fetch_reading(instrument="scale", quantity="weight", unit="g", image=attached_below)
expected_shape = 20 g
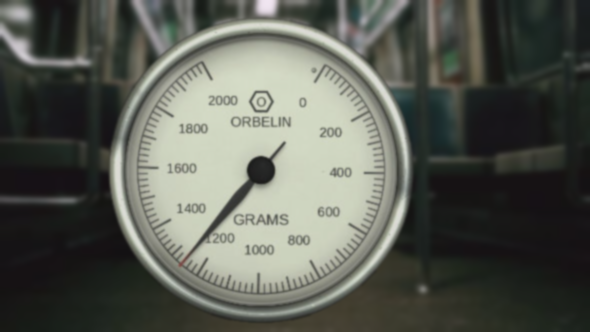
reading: 1260 g
